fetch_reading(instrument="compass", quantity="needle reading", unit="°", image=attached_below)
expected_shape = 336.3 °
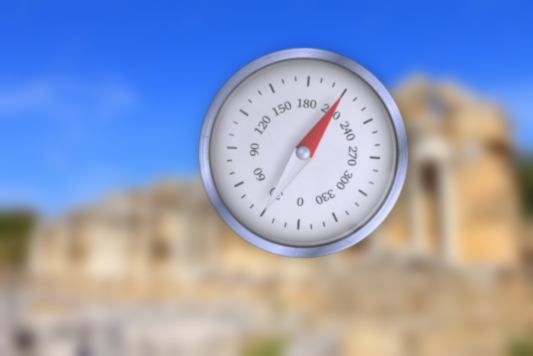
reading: 210 °
